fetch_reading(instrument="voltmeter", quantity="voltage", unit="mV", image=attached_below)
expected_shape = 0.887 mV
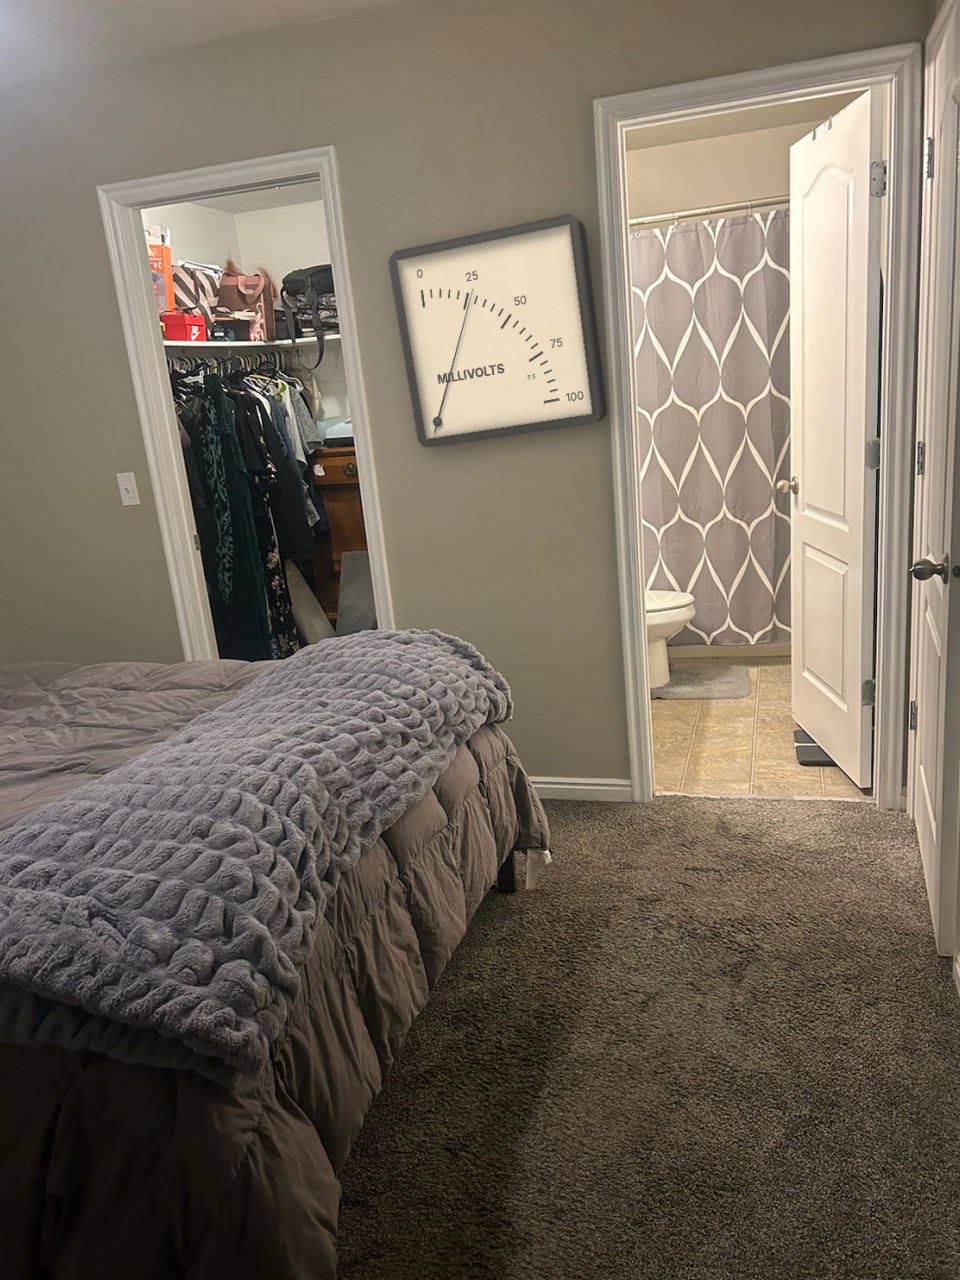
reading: 27.5 mV
